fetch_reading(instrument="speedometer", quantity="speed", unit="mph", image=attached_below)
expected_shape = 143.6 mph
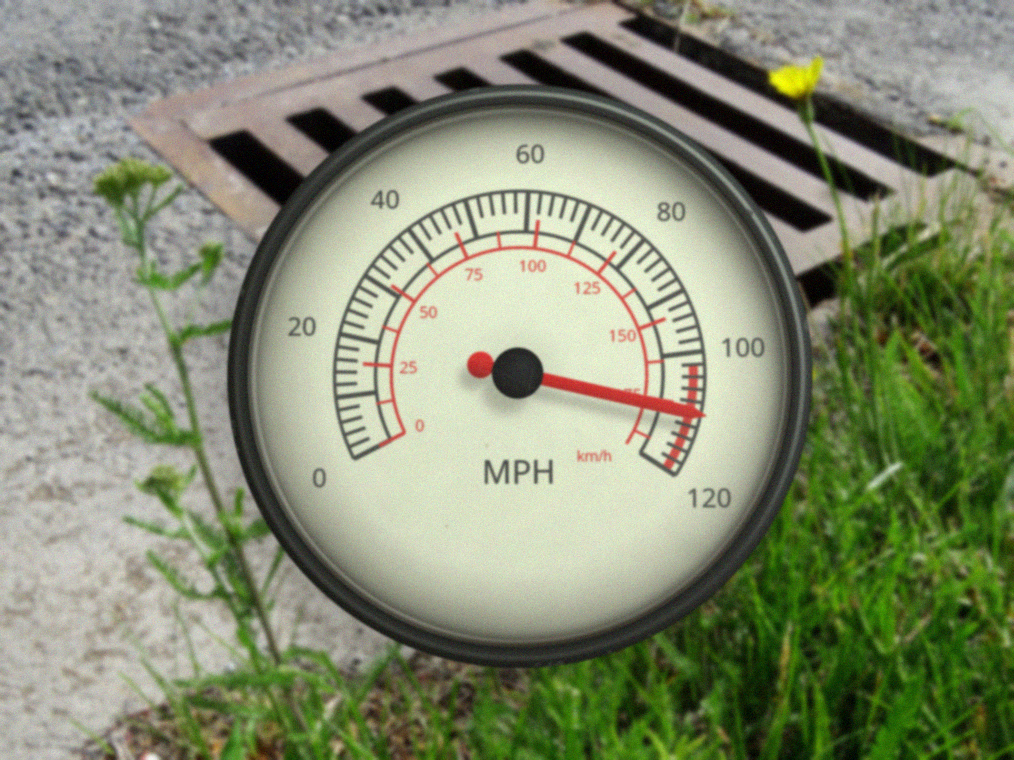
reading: 110 mph
